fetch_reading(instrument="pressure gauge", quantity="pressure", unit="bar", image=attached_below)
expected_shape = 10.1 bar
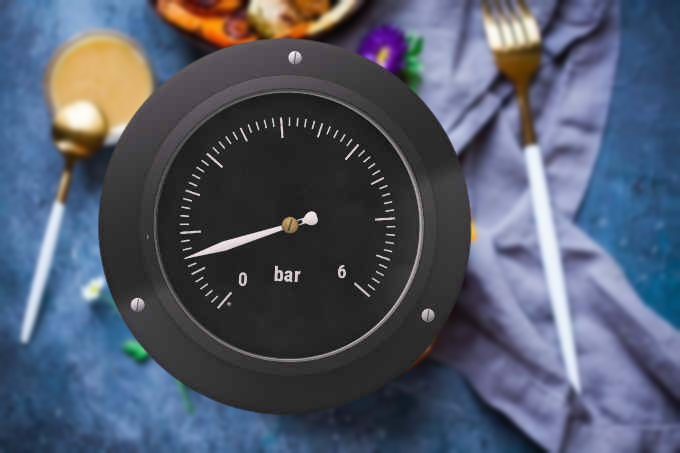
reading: 0.7 bar
